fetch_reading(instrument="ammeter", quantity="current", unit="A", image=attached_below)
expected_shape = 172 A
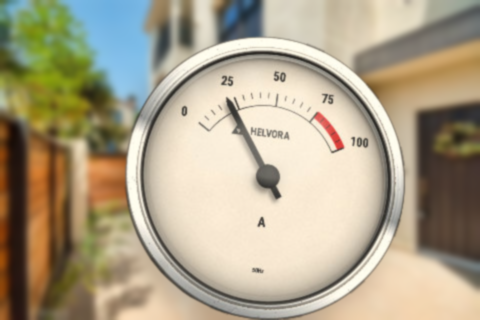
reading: 20 A
